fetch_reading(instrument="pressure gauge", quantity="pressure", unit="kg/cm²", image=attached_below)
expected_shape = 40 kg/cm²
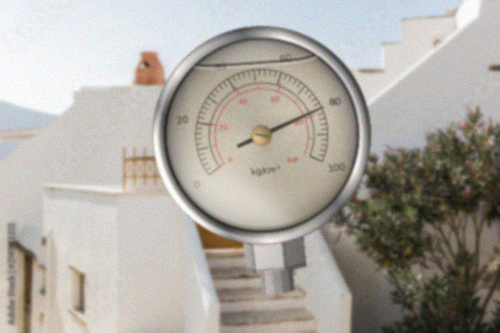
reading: 80 kg/cm²
